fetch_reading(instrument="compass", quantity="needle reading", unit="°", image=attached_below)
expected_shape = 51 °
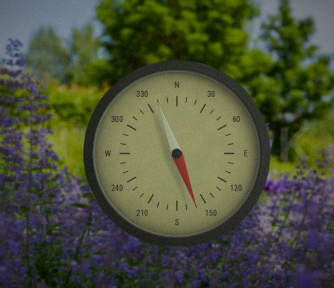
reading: 160 °
